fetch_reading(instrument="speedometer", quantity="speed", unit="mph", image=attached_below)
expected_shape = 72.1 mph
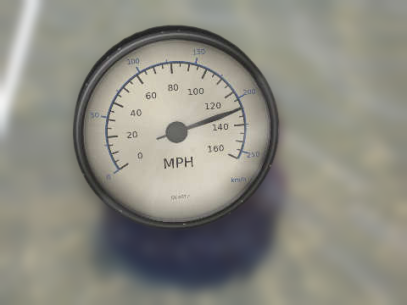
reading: 130 mph
